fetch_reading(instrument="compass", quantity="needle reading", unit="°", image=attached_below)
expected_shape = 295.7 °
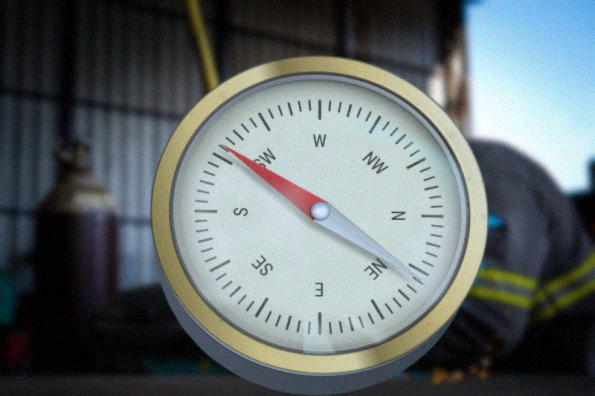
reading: 215 °
